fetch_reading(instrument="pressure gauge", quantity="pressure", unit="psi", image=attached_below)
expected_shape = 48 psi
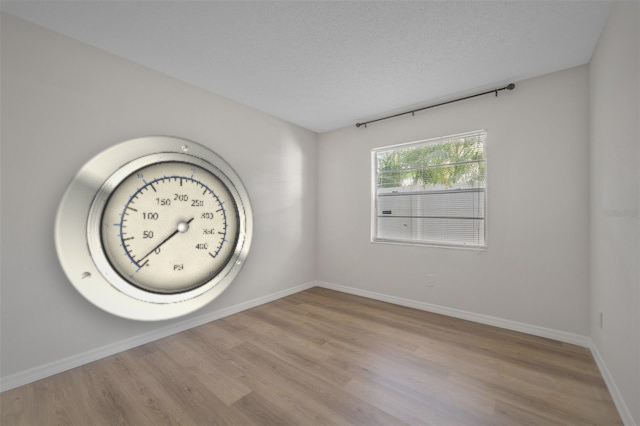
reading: 10 psi
